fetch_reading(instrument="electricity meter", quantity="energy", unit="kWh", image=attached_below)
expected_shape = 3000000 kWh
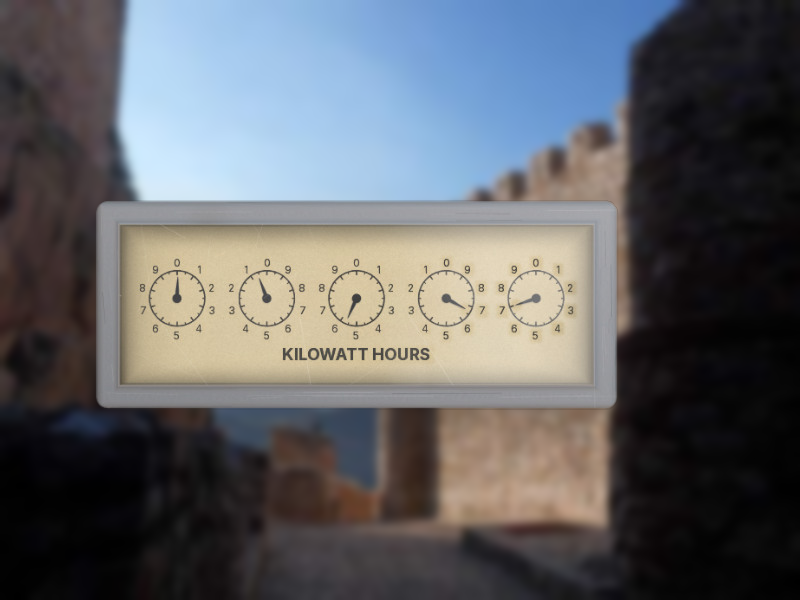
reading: 567 kWh
